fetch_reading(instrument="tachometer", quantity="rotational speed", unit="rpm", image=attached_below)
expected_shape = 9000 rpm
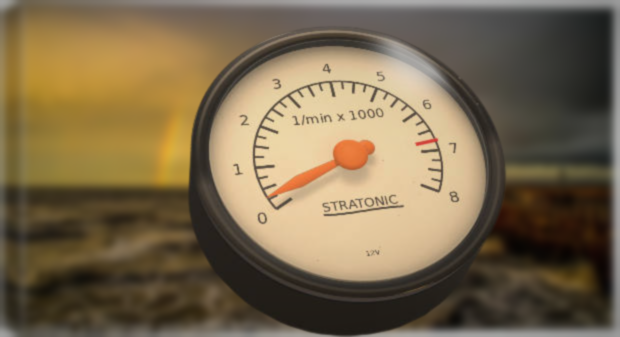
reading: 250 rpm
